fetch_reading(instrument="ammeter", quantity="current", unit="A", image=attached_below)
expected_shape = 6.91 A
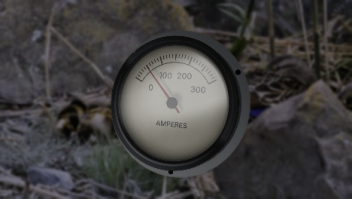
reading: 50 A
